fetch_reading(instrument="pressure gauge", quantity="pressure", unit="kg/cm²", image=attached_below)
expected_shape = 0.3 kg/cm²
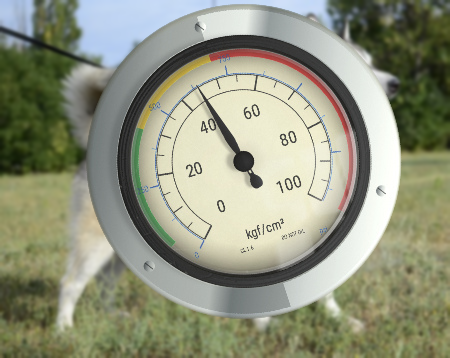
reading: 45 kg/cm²
